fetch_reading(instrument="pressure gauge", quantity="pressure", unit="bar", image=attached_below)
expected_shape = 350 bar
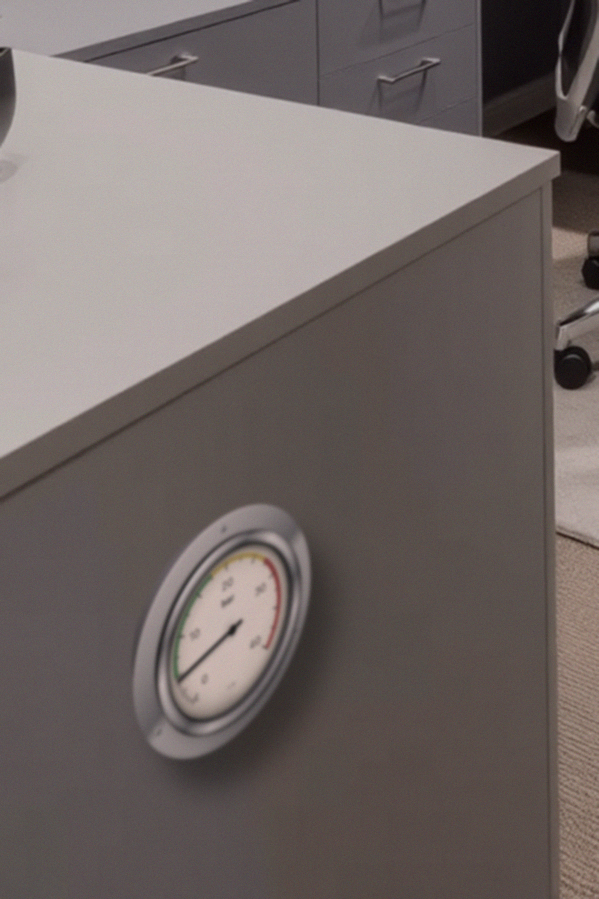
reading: 5 bar
